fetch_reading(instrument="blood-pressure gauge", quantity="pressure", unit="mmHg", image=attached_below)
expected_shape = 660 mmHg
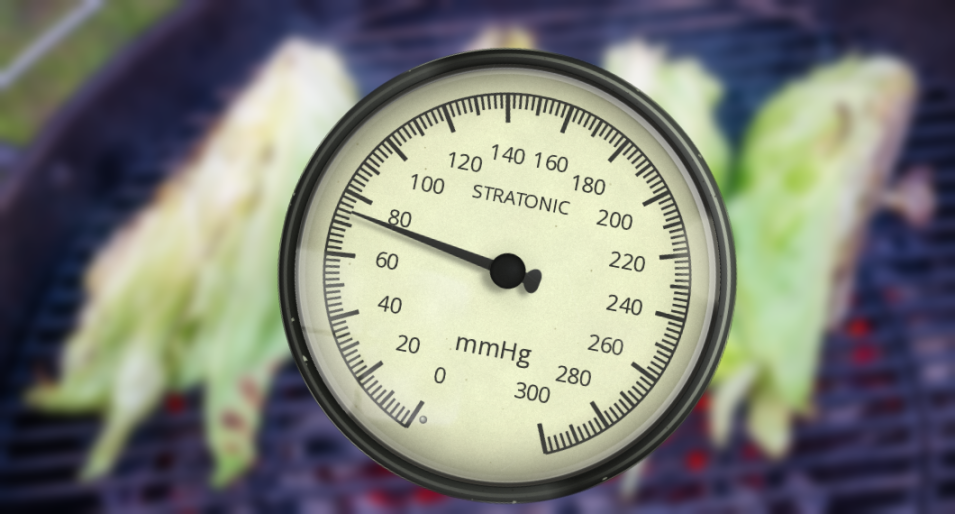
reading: 74 mmHg
